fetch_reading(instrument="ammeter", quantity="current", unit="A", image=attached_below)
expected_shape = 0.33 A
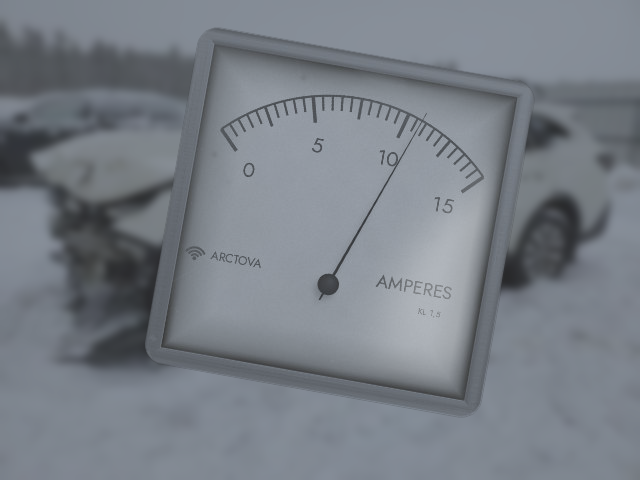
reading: 10.75 A
